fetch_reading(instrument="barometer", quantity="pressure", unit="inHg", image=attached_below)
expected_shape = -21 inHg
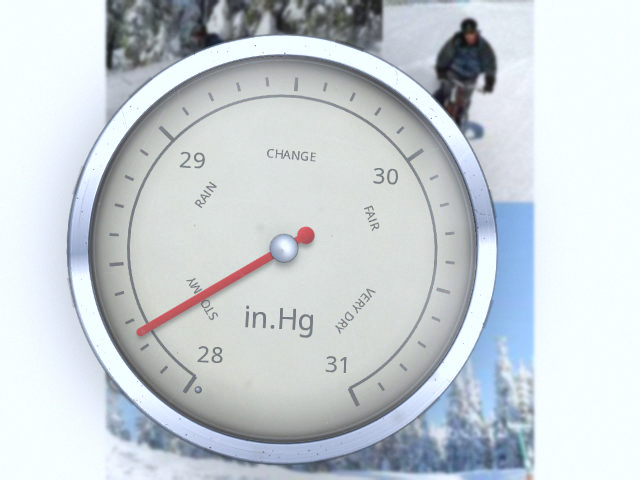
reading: 28.25 inHg
